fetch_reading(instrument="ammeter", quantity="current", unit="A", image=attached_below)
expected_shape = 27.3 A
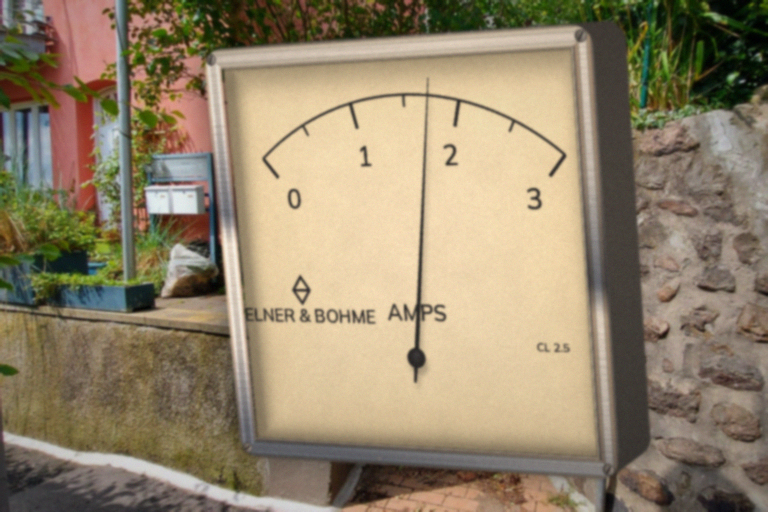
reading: 1.75 A
